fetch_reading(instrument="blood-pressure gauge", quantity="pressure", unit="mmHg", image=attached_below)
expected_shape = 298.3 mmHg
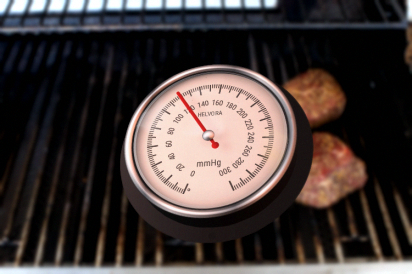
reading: 120 mmHg
